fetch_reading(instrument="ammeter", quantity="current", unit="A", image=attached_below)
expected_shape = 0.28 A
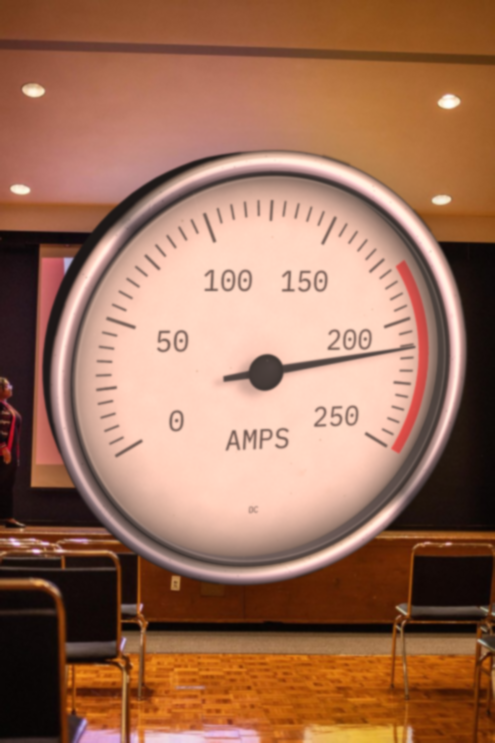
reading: 210 A
